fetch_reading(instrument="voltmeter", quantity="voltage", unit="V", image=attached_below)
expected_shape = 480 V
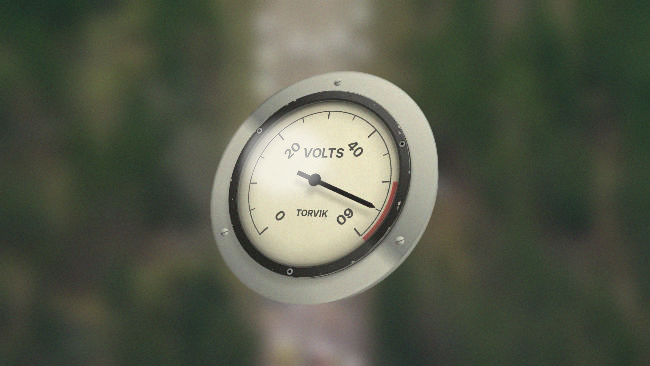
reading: 55 V
